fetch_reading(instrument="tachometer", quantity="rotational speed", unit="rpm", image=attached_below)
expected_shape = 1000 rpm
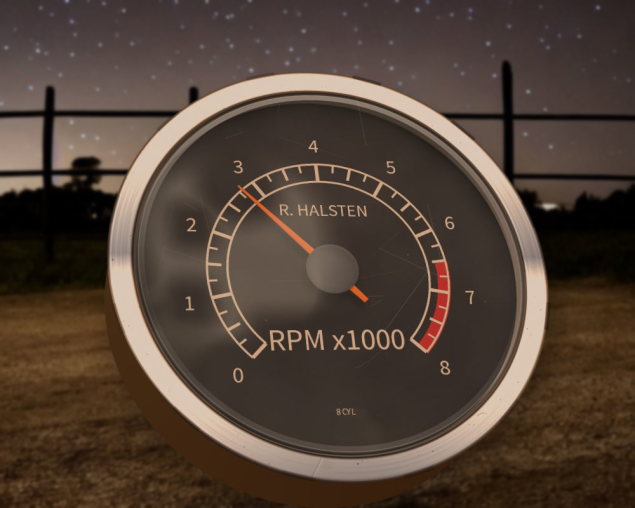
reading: 2750 rpm
